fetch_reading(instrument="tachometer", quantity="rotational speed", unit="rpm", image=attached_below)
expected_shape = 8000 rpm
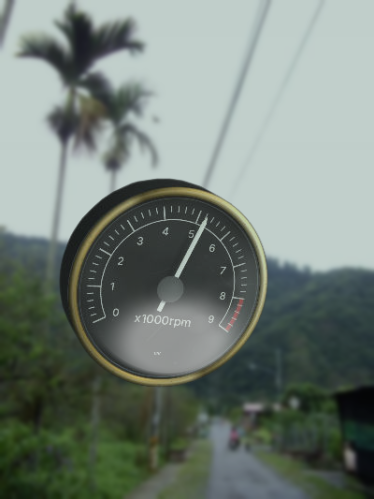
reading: 5200 rpm
